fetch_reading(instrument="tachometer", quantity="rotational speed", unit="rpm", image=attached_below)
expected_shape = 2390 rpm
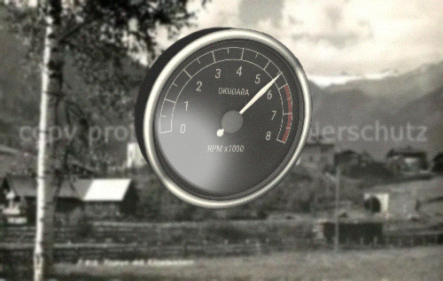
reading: 5500 rpm
